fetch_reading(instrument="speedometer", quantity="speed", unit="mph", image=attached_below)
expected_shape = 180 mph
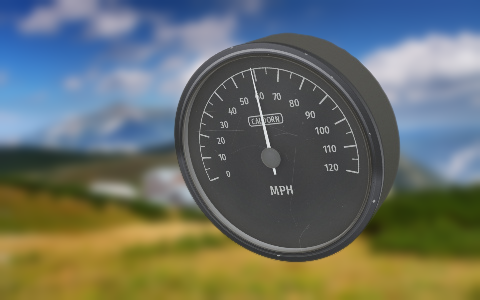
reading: 60 mph
